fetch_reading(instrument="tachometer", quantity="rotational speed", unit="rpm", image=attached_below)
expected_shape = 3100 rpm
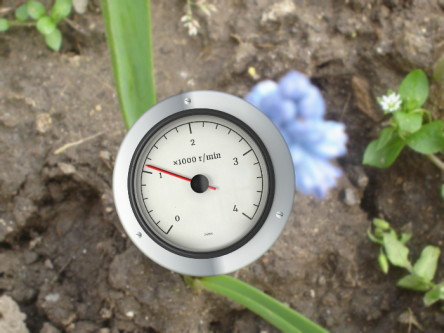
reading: 1100 rpm
